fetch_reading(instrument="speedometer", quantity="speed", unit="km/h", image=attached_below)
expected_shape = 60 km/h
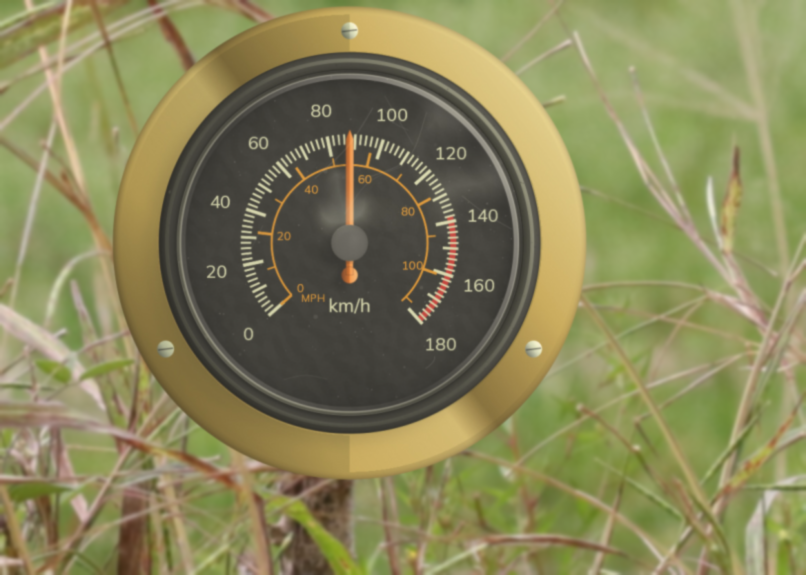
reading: 88 km/h
